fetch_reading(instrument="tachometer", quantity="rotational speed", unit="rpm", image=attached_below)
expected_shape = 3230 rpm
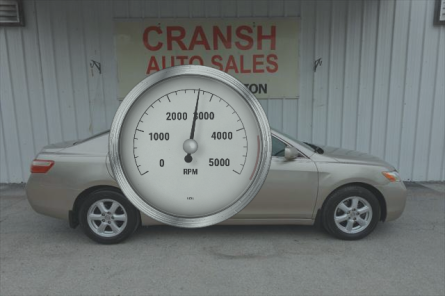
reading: 2700 rpm
